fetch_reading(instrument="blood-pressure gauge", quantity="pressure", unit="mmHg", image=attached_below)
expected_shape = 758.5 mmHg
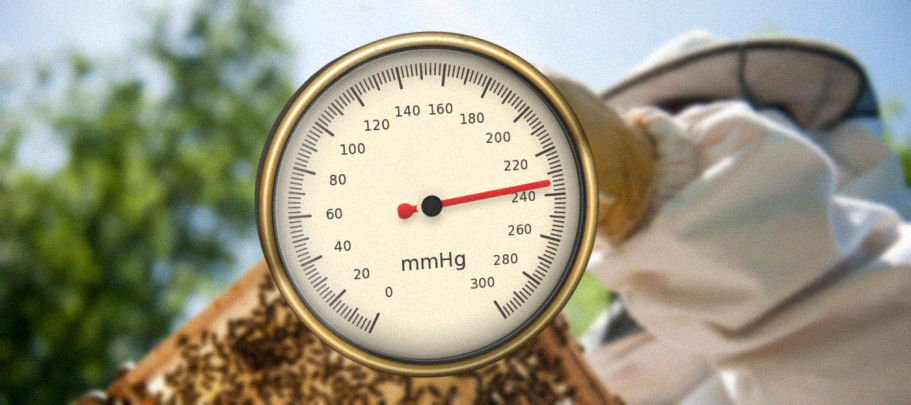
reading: 234 mmHg
